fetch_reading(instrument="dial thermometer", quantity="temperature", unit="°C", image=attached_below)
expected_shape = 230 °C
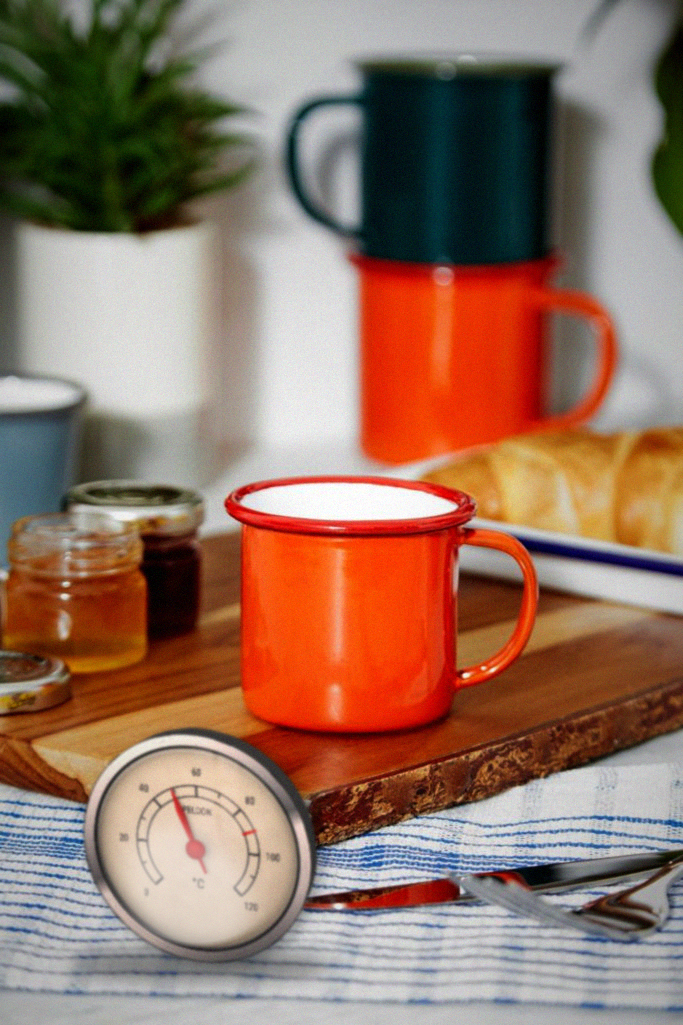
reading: 50 °C
